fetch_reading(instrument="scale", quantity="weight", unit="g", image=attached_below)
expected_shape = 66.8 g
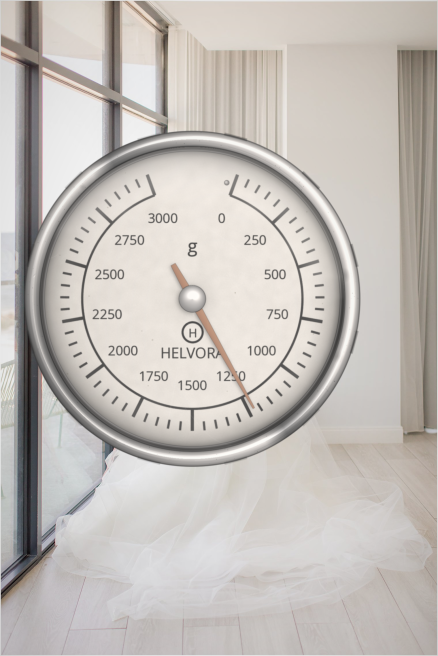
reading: 1225 g
